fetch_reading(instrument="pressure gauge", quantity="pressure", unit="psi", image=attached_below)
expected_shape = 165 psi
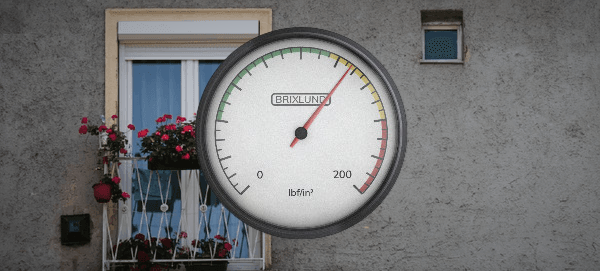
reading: 127.5 psi
